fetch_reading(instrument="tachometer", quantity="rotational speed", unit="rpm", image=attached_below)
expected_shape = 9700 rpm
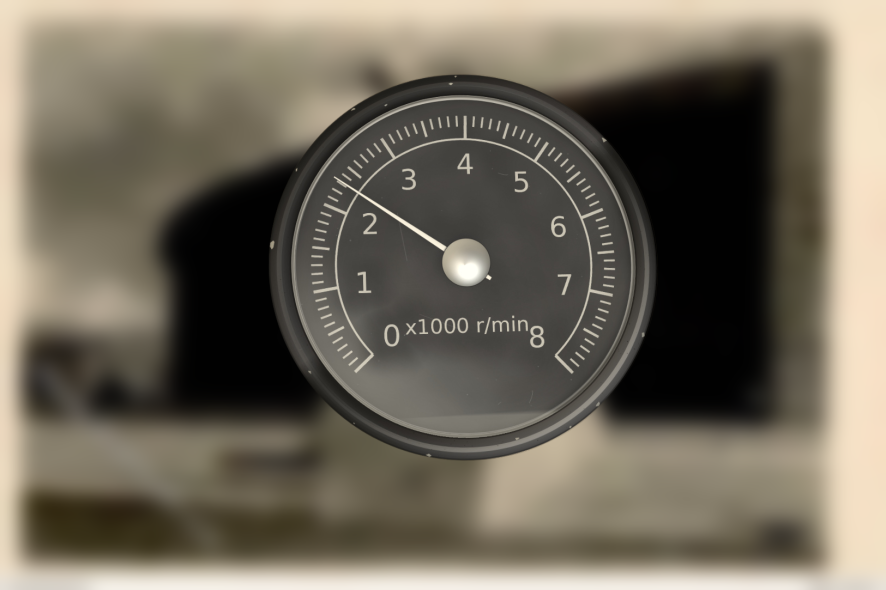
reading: 2300 rpm
